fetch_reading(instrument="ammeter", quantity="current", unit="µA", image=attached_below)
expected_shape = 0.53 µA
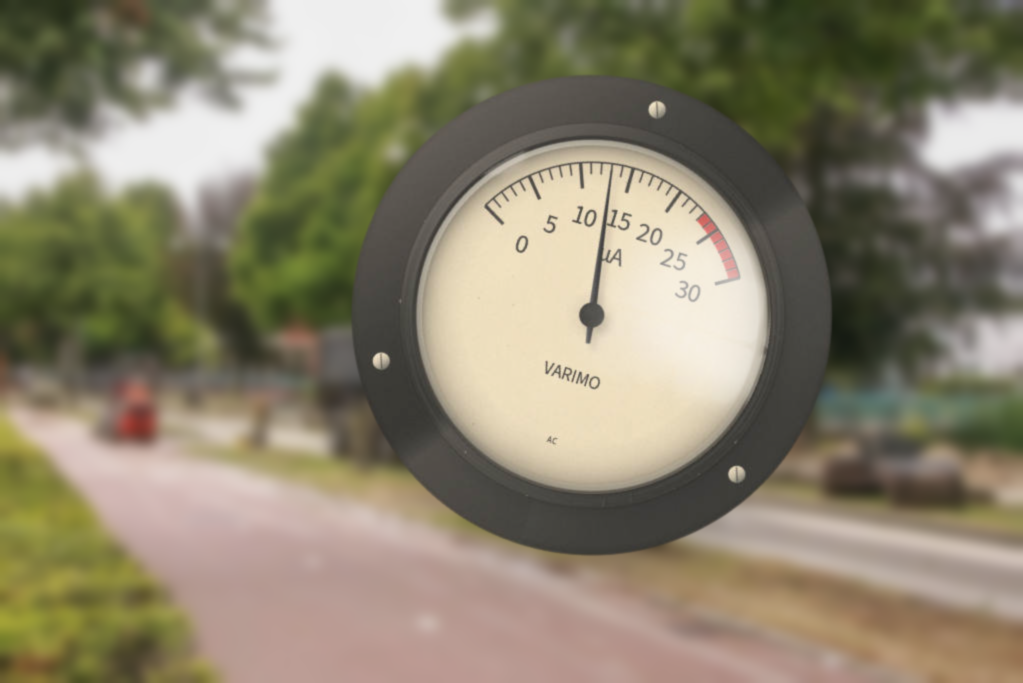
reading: 13 µA
